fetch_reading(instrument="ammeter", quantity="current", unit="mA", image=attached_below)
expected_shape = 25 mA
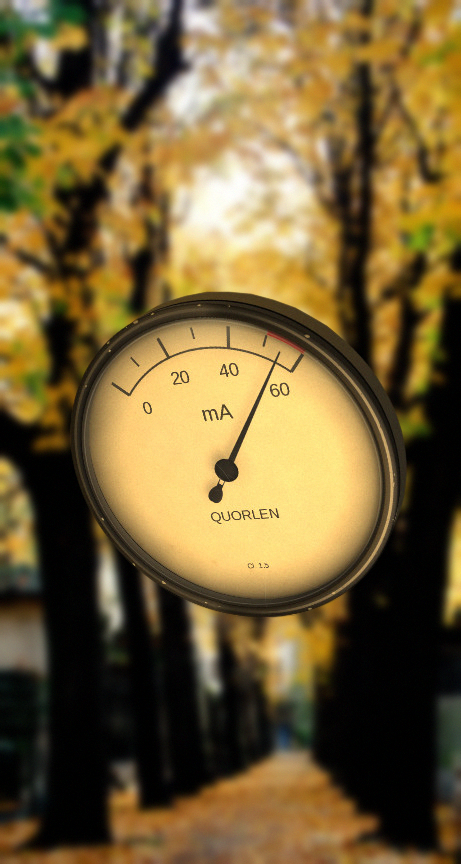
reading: 55 mA
